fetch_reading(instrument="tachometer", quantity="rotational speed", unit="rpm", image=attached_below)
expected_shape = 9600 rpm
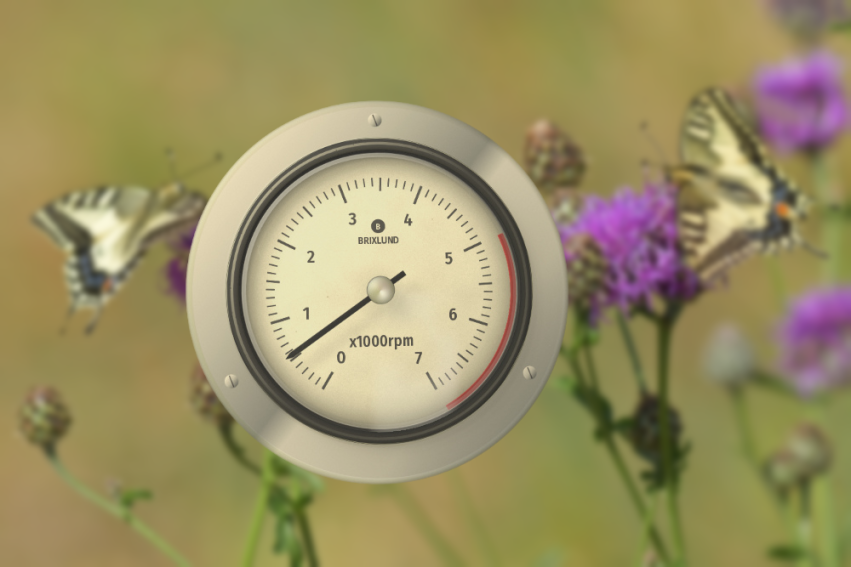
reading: 550 rpm
